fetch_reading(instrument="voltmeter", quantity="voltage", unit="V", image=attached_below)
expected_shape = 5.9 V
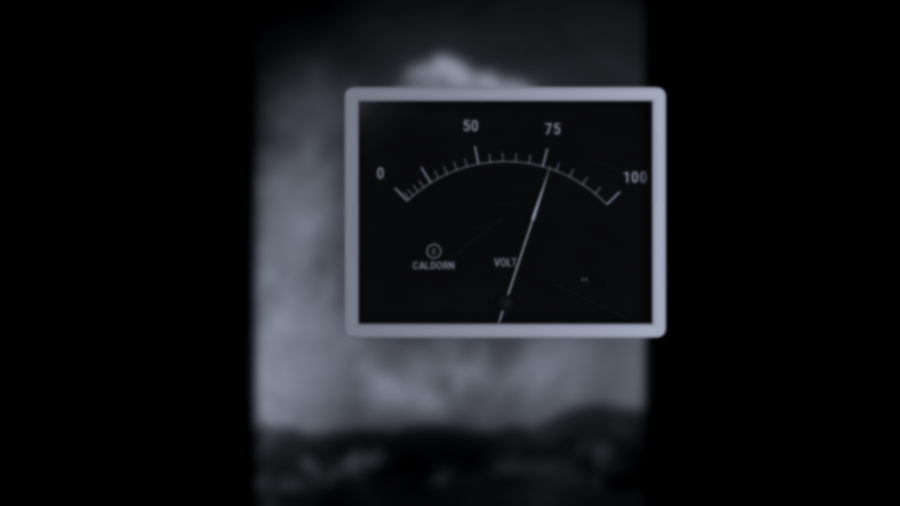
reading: 77.5 V
